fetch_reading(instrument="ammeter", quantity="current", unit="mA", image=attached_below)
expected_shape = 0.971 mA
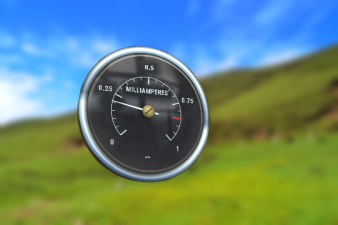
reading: 0.2 mA
